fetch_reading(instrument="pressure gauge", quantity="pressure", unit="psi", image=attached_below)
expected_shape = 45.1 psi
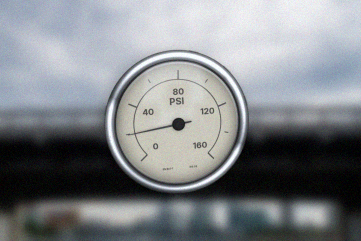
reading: 20 psi
